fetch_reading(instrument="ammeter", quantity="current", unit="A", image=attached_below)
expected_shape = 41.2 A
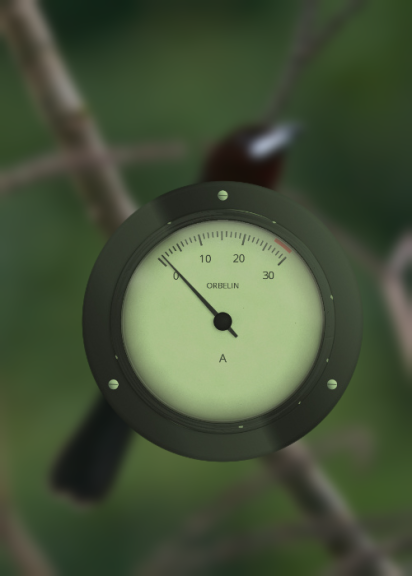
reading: 1 A
